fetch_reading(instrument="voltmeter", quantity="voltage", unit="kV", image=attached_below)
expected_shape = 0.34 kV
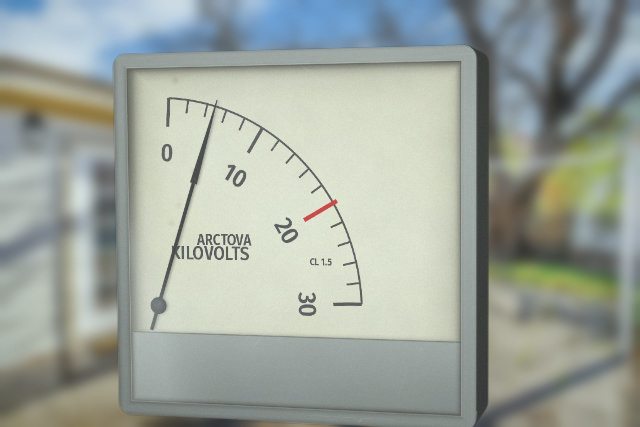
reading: 5 kV
